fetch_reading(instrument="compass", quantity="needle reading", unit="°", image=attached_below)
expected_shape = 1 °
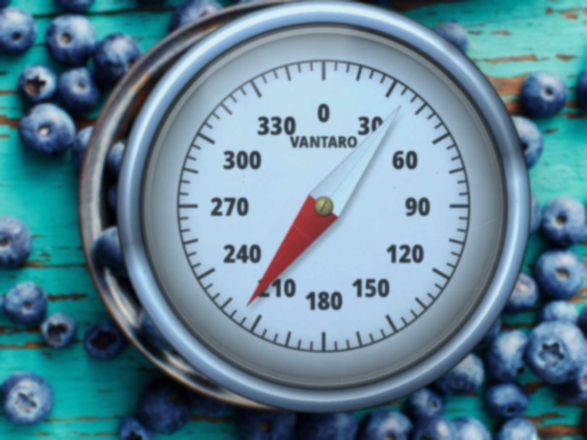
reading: 217.5 °
